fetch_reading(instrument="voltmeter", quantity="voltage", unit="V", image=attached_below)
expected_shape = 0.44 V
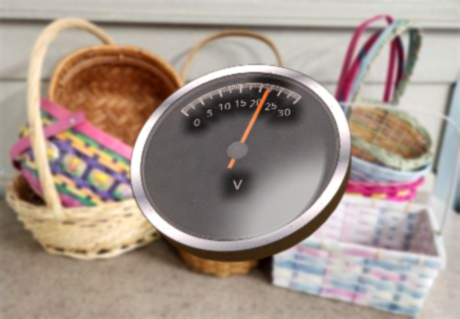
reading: 22.5 V
